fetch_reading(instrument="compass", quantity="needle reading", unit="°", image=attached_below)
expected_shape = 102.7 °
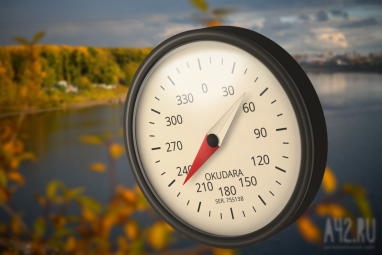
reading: 230 °
